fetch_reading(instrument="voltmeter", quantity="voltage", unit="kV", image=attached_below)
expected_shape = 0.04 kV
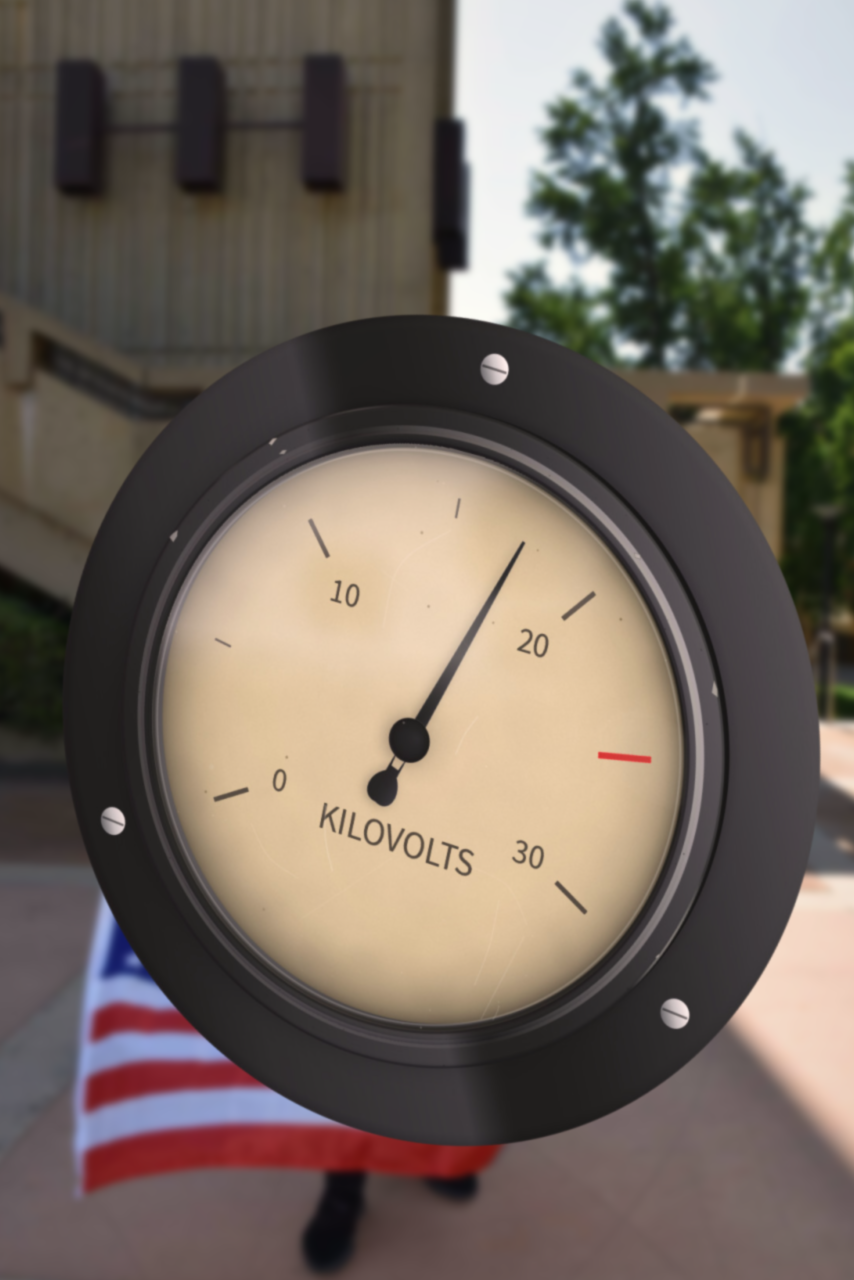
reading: 17.5 kV
